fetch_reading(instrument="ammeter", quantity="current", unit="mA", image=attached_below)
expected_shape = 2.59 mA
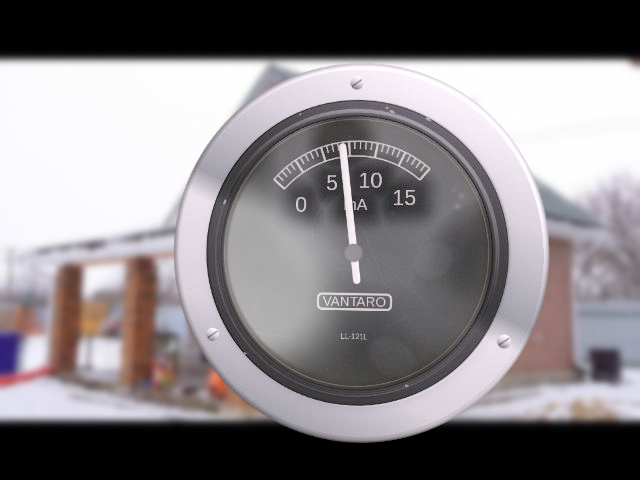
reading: 7 mA
